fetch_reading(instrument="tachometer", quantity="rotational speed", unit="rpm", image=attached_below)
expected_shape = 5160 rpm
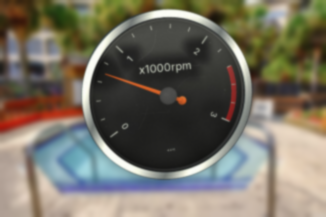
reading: 700 rpm
